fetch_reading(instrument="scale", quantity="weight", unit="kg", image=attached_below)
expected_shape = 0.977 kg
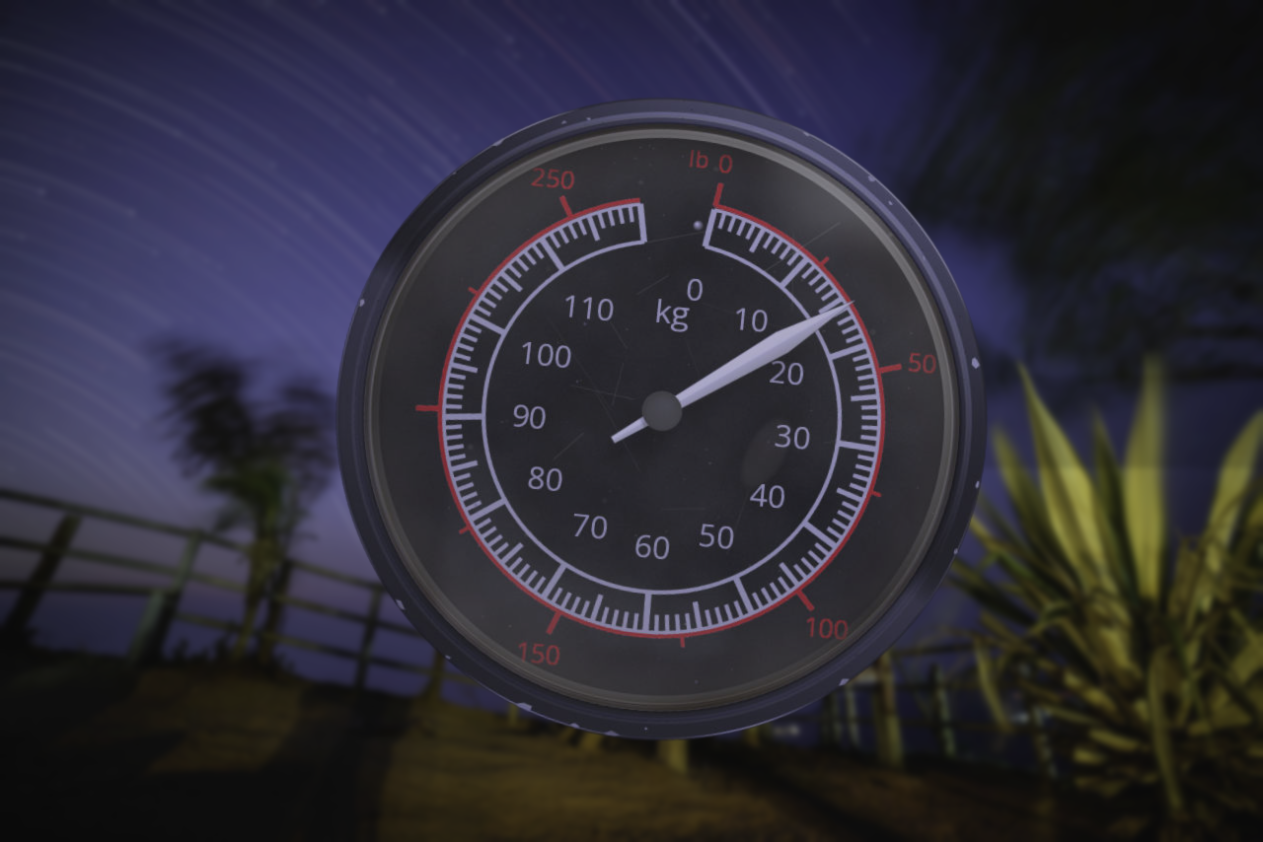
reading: 16 kg
